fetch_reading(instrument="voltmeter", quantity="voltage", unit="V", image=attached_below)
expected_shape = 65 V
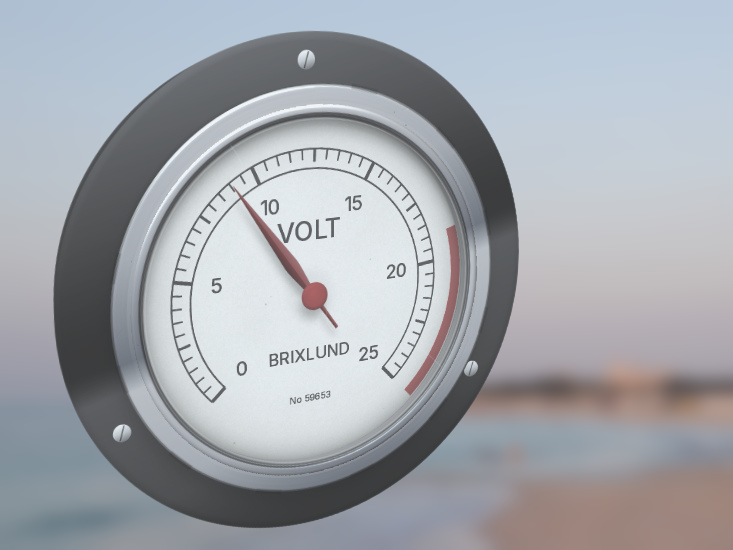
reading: 9 V
